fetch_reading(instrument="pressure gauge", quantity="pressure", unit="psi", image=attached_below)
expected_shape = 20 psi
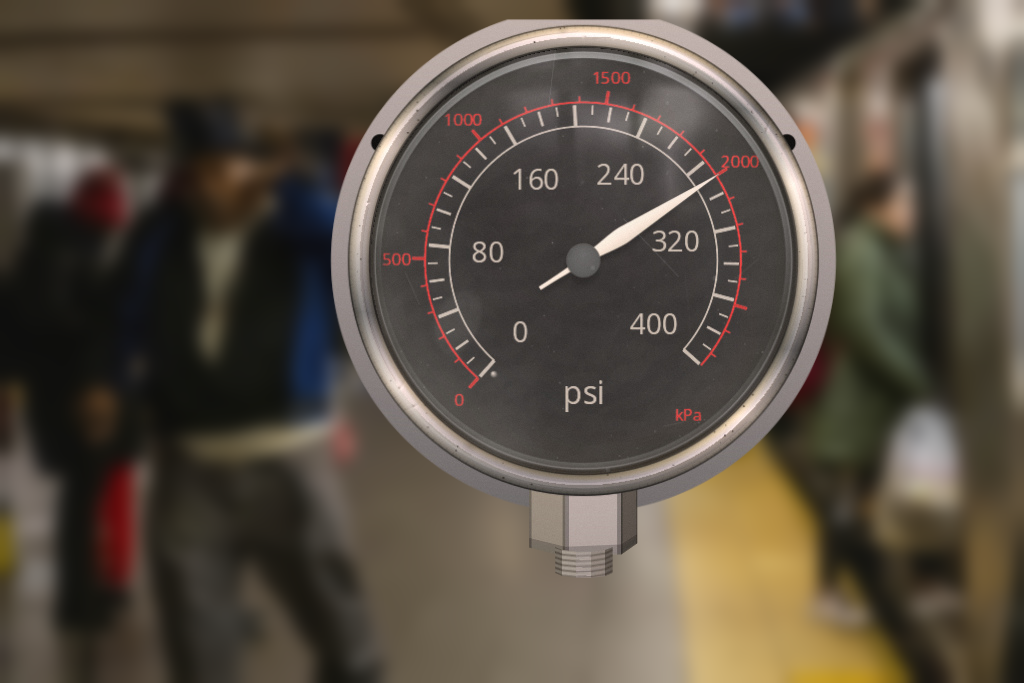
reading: 290 psi
